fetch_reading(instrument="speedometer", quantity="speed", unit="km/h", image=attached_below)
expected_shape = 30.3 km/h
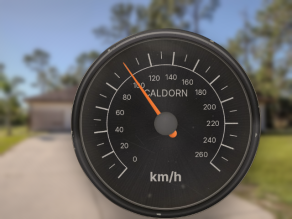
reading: 100 km/h
